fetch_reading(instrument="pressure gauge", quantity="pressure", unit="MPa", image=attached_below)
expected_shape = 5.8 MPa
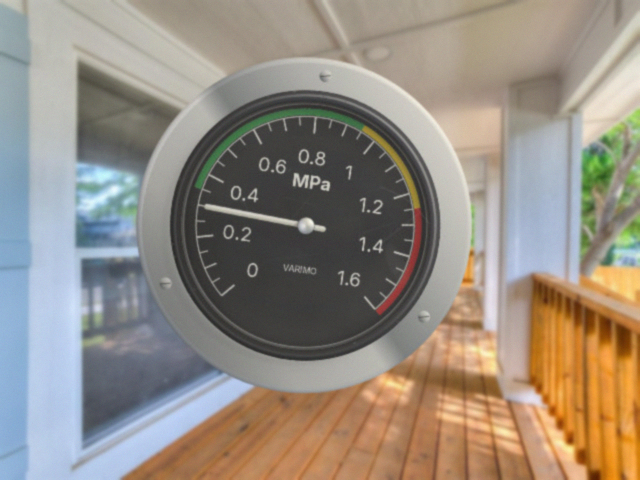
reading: 0.3 MPa
